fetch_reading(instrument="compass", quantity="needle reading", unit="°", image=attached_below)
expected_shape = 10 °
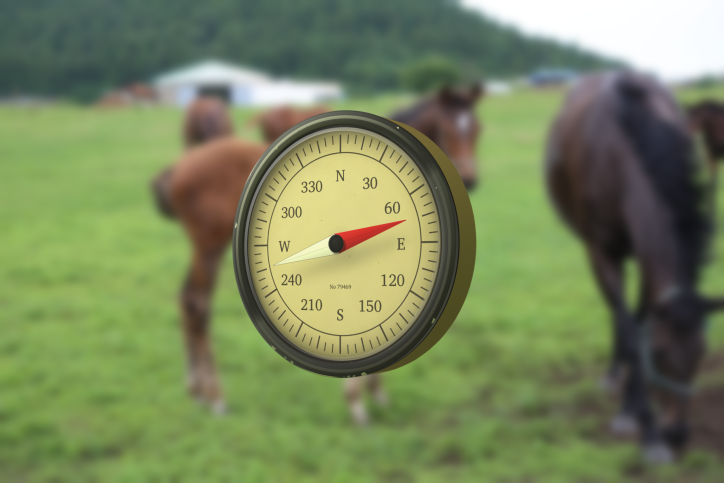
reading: 75 °
